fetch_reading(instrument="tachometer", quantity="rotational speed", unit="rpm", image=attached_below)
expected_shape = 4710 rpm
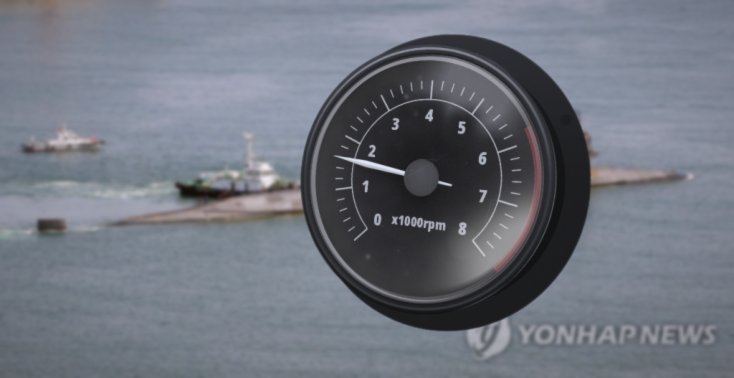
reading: 1600 rpm
